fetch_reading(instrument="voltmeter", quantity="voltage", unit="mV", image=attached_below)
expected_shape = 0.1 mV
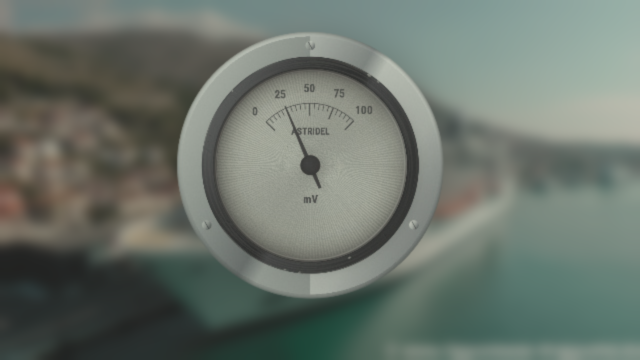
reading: 25 mV
